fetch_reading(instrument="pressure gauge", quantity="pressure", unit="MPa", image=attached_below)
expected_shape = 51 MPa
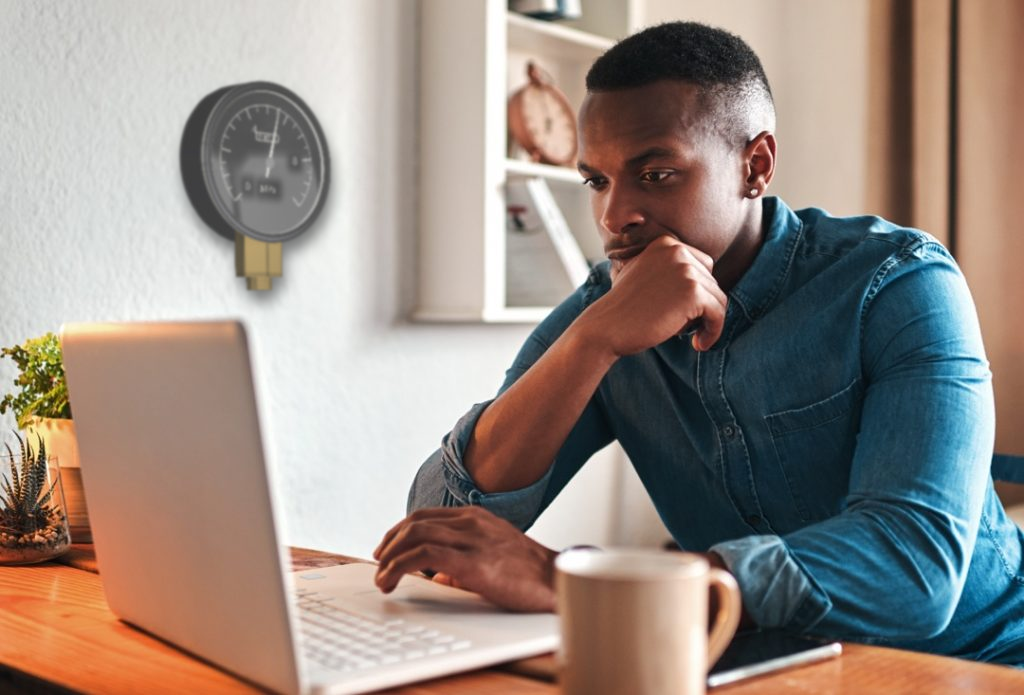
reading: 5.5 MPa
